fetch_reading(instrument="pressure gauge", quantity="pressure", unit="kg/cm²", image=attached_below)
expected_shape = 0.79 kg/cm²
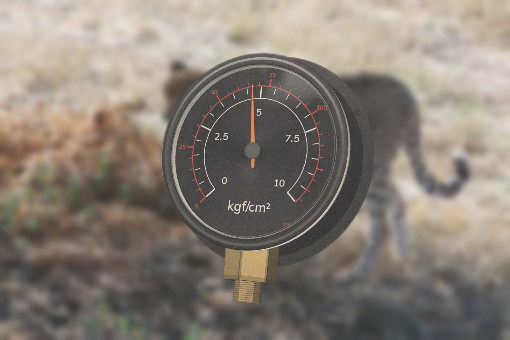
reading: 4.75 kg/cm²
